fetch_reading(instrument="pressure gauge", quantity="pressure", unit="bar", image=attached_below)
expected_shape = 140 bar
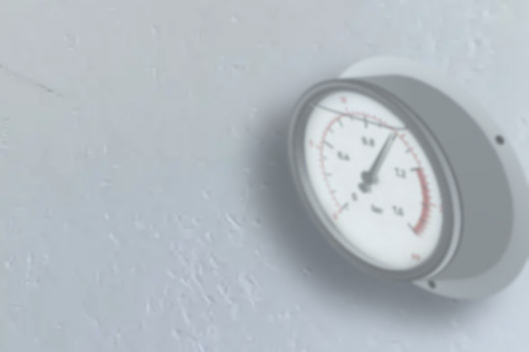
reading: 1 bar
